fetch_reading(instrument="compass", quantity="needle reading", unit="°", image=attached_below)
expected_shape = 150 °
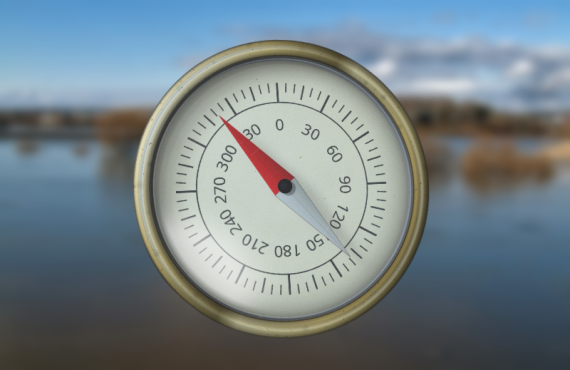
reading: 320 °
